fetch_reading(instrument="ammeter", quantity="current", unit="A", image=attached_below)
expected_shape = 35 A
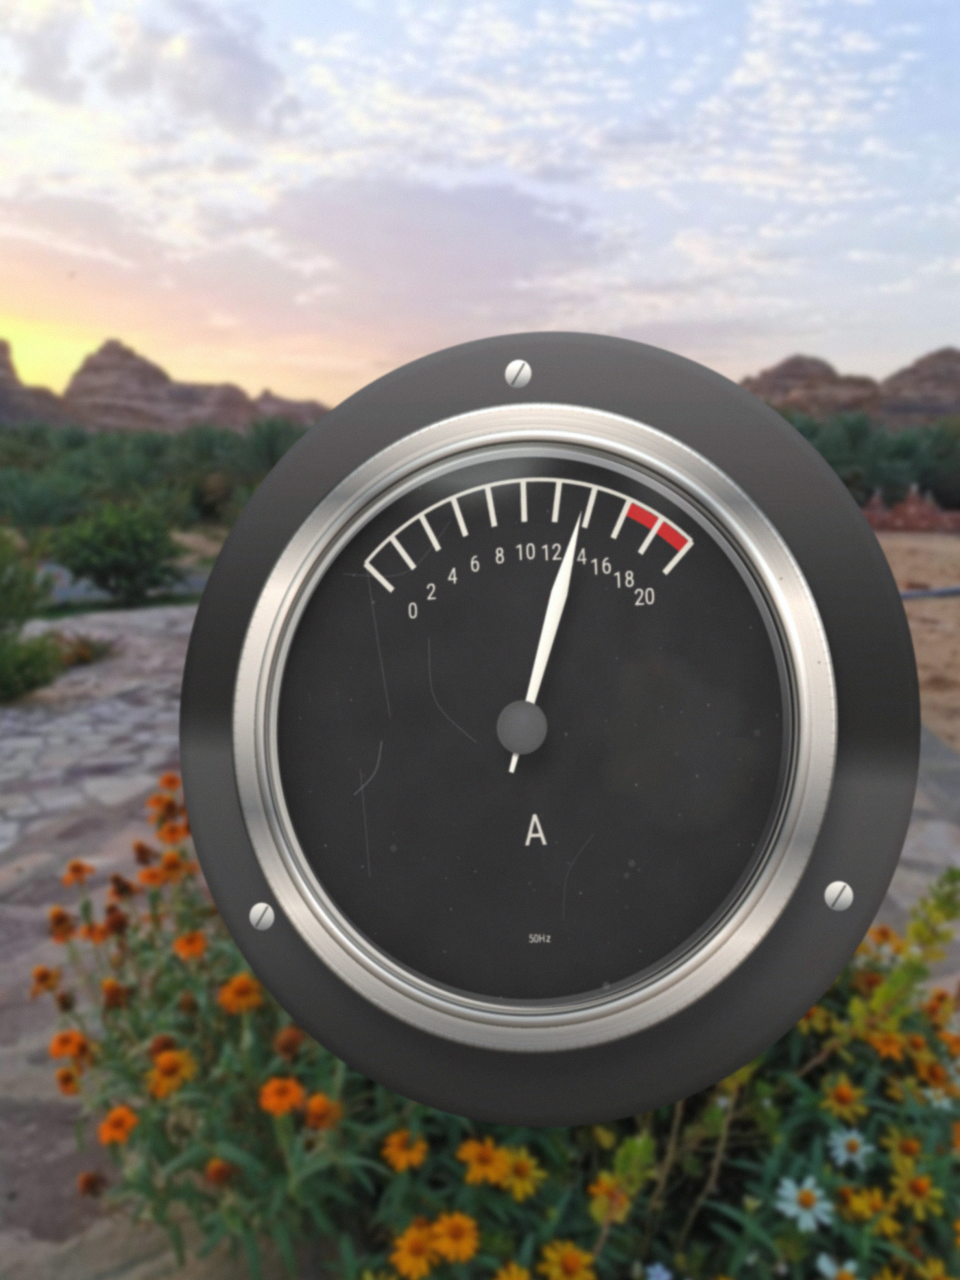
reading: 14 A
